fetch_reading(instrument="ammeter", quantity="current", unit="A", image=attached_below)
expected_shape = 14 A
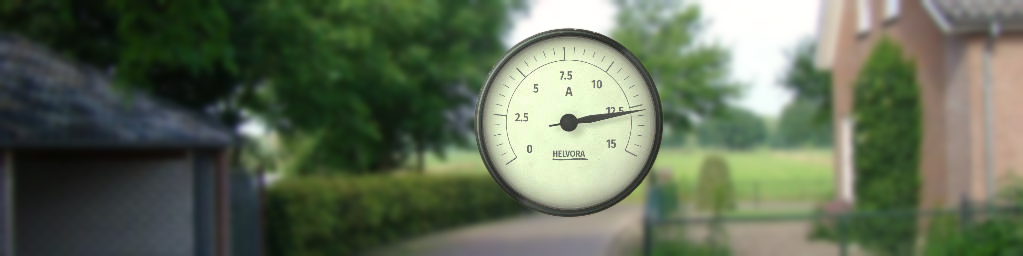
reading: 12.75 A
